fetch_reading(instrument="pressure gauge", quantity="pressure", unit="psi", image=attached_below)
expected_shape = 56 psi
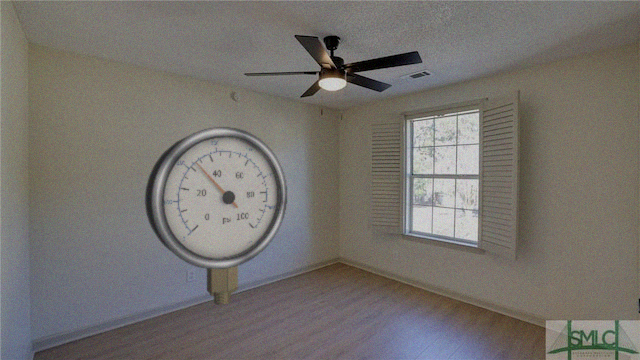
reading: 32.5 psi
